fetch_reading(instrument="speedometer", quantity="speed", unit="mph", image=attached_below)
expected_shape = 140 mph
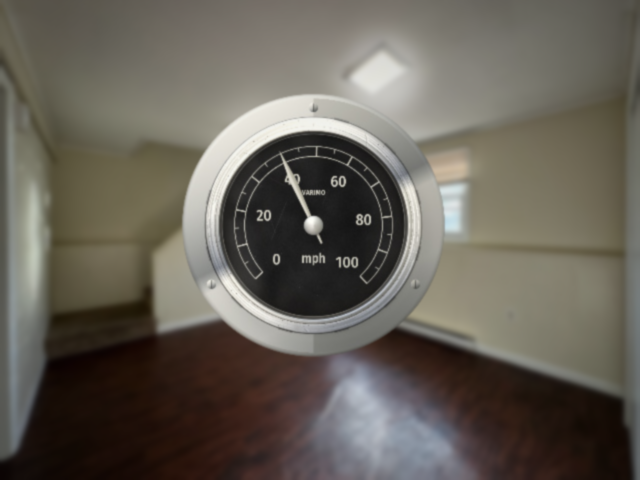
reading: 40 mph
